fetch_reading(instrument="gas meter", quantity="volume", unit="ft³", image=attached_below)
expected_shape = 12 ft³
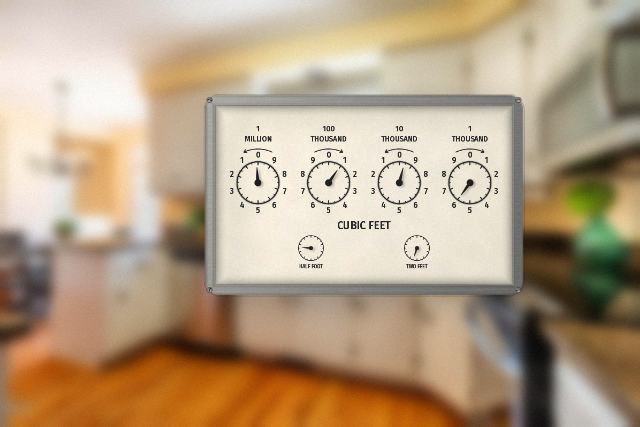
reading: 9600 ft³
